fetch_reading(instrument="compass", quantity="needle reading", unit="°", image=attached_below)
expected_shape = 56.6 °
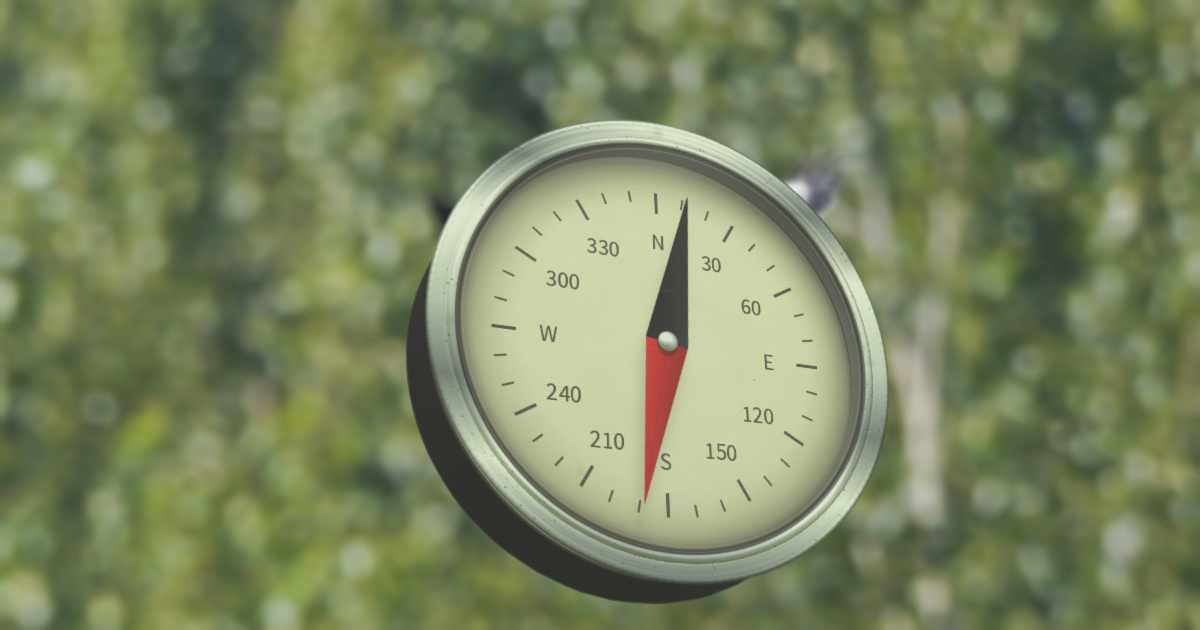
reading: 190 °
